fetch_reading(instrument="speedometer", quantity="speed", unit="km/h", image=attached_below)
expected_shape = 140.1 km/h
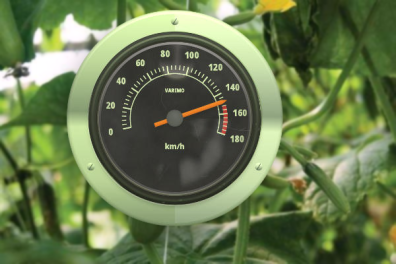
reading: 148 km/h
